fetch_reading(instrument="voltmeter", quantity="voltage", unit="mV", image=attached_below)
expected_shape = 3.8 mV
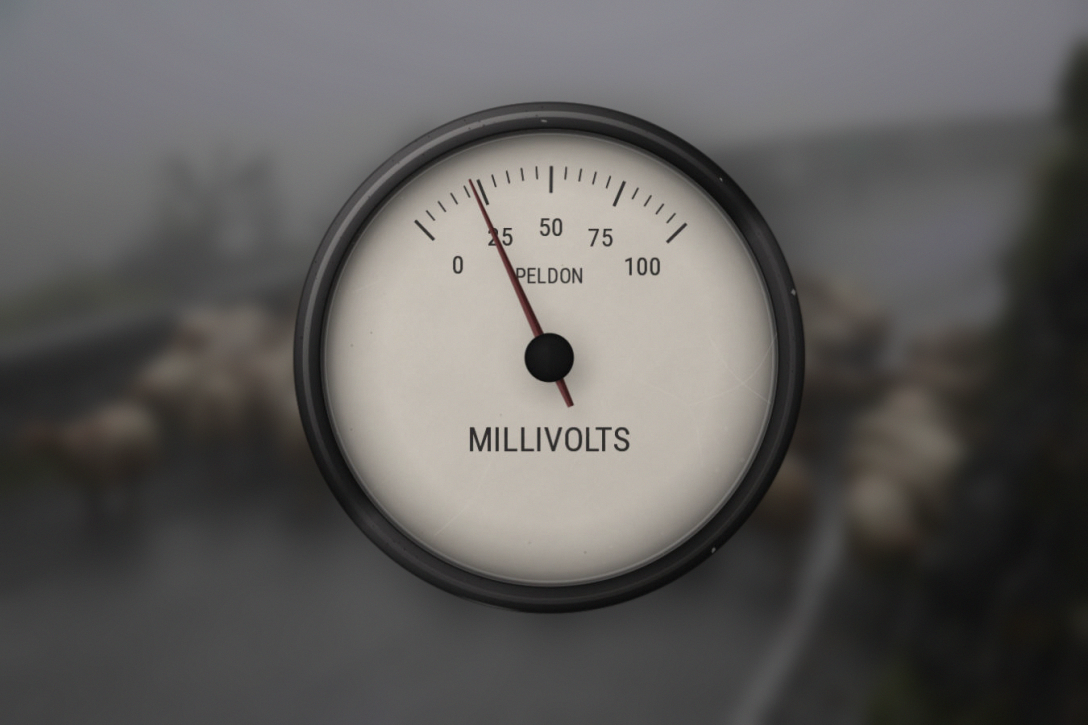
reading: 22.5 mV
